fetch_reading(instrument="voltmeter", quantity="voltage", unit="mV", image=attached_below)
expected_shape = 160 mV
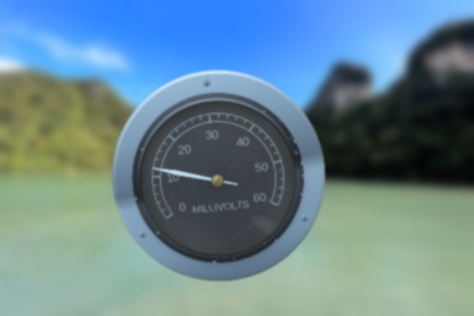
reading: 12 mV
